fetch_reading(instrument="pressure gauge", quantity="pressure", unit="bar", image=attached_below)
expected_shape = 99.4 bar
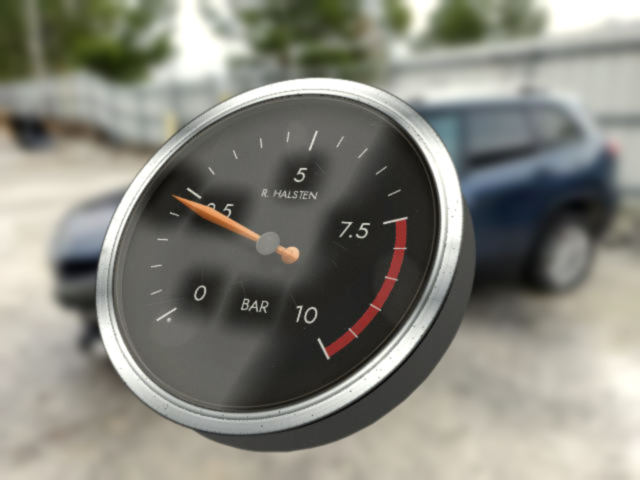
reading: 2.25 bar
